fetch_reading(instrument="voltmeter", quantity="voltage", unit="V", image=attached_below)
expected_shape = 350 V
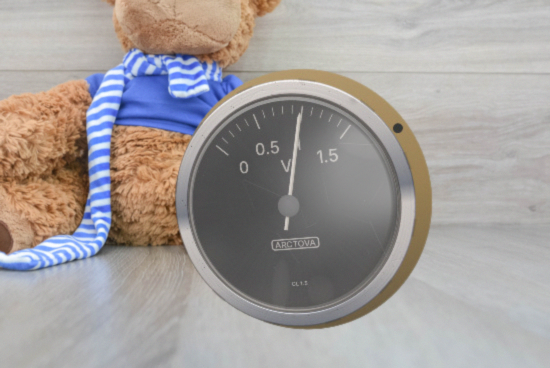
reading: 1 V
